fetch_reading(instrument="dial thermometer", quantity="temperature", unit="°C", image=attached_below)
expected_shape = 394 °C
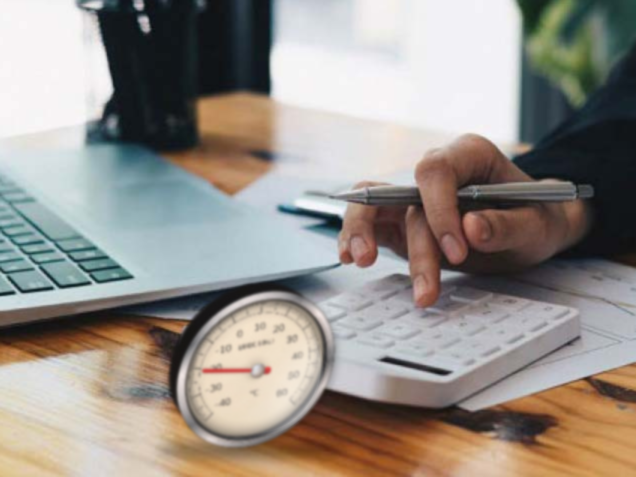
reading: -20 °C
